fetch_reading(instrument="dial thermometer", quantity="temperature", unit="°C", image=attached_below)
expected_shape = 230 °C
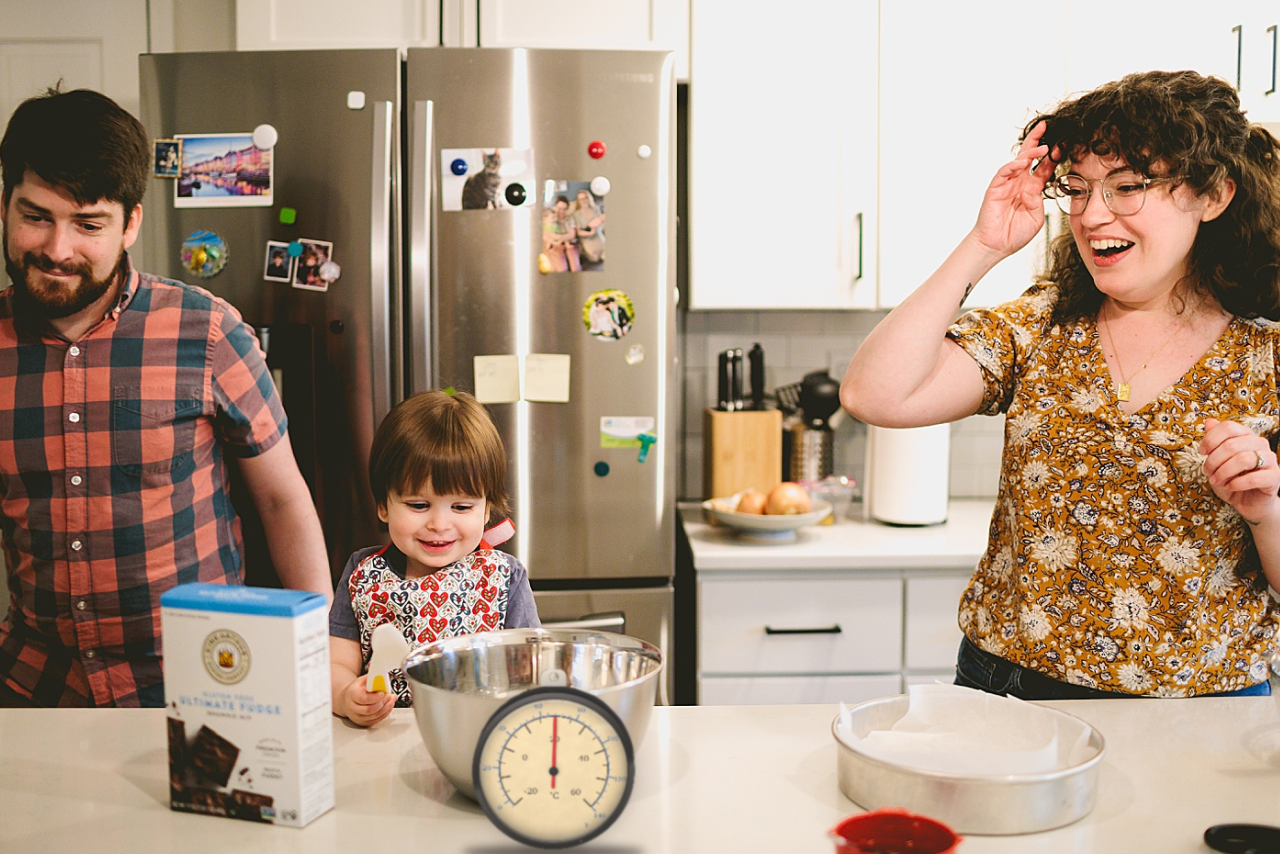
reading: 20 °C
